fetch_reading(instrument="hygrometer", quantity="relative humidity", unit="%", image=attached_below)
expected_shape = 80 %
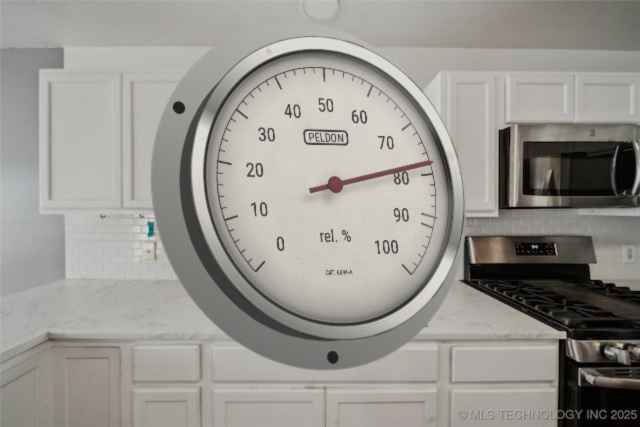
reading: 78 %
